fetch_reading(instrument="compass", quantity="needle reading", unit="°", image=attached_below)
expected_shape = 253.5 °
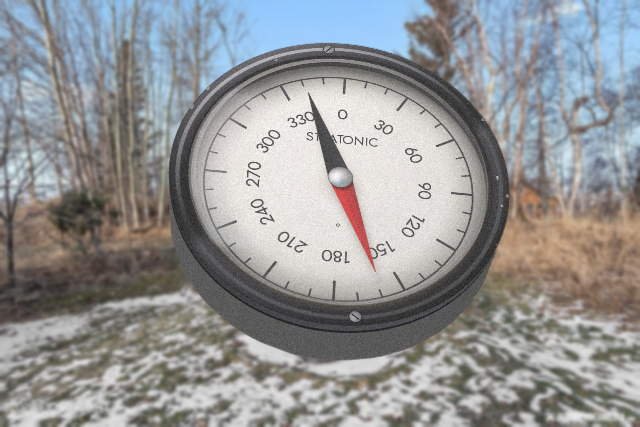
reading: 160 °
